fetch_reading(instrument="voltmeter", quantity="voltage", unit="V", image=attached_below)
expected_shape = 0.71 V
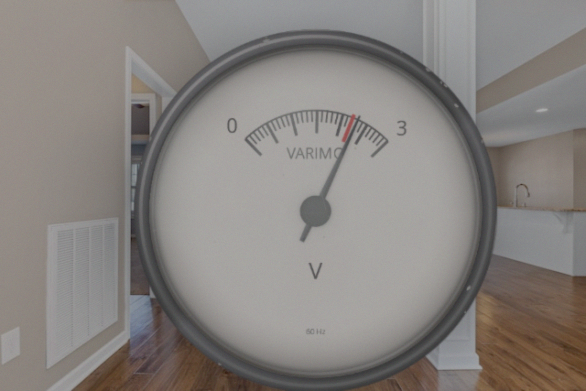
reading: 2.3 V
